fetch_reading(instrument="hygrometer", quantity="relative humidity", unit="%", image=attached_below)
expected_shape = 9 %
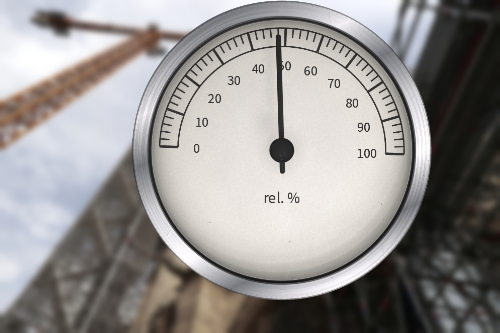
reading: 48 %
